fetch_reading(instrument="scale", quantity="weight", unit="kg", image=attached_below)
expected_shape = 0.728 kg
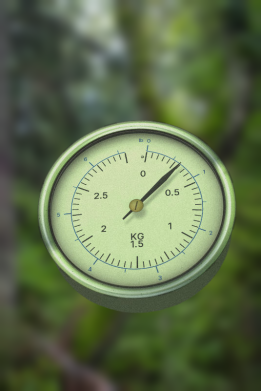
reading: 0.3 kg
